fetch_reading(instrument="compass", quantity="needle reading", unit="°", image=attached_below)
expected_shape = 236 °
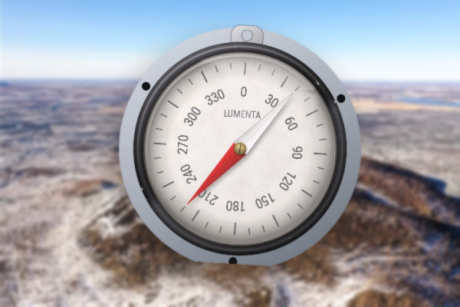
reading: 220 °
